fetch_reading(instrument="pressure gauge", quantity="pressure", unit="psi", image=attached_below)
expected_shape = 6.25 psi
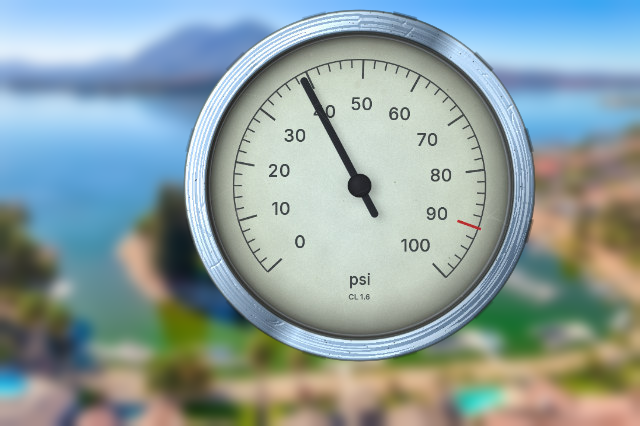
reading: 39 psi
